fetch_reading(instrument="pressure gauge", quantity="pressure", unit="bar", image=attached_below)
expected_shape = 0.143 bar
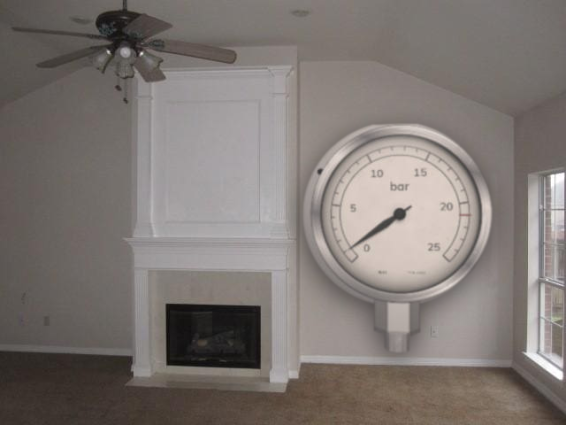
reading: 1 bar
